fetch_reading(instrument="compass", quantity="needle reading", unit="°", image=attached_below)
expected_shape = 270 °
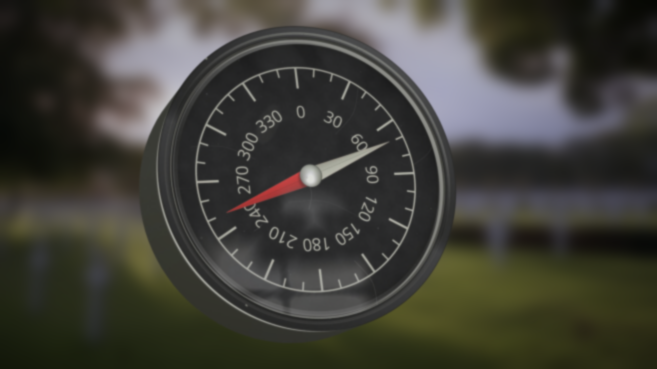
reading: 250 °
